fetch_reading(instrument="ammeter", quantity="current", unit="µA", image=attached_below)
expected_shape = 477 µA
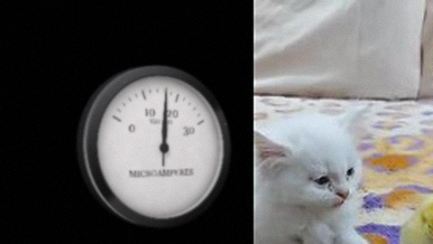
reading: 16 µA
